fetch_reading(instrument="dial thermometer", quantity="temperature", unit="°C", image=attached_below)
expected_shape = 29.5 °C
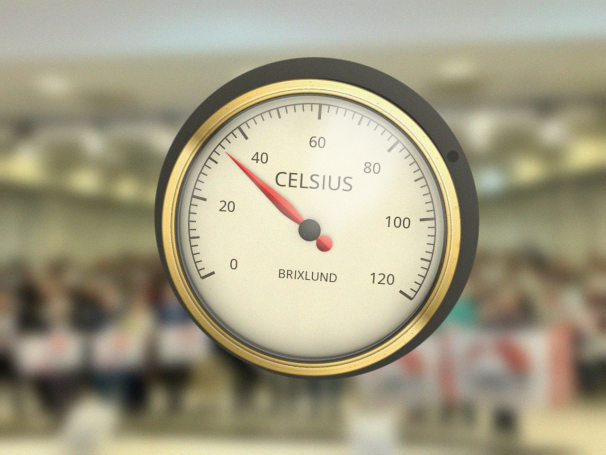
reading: 34 °C
